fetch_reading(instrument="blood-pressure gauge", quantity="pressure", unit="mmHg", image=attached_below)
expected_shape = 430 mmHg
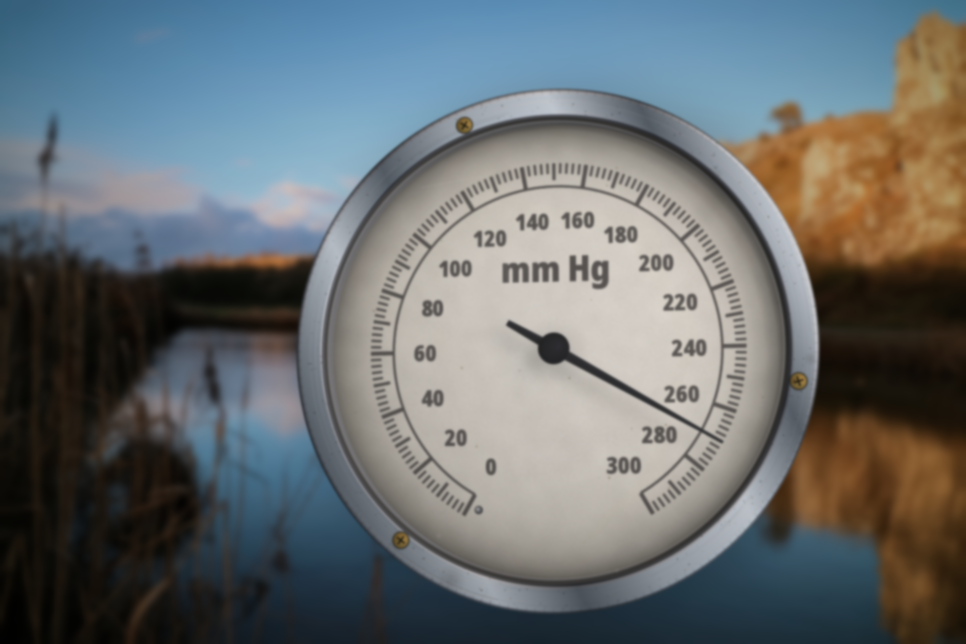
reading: 270 mmHg
